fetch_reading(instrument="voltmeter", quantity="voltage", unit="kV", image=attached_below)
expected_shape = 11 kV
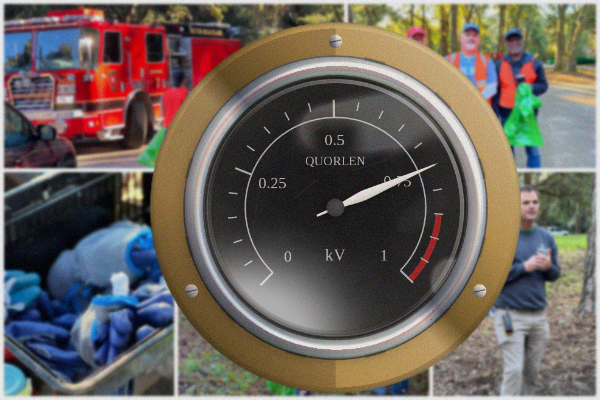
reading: 0.75 kV
